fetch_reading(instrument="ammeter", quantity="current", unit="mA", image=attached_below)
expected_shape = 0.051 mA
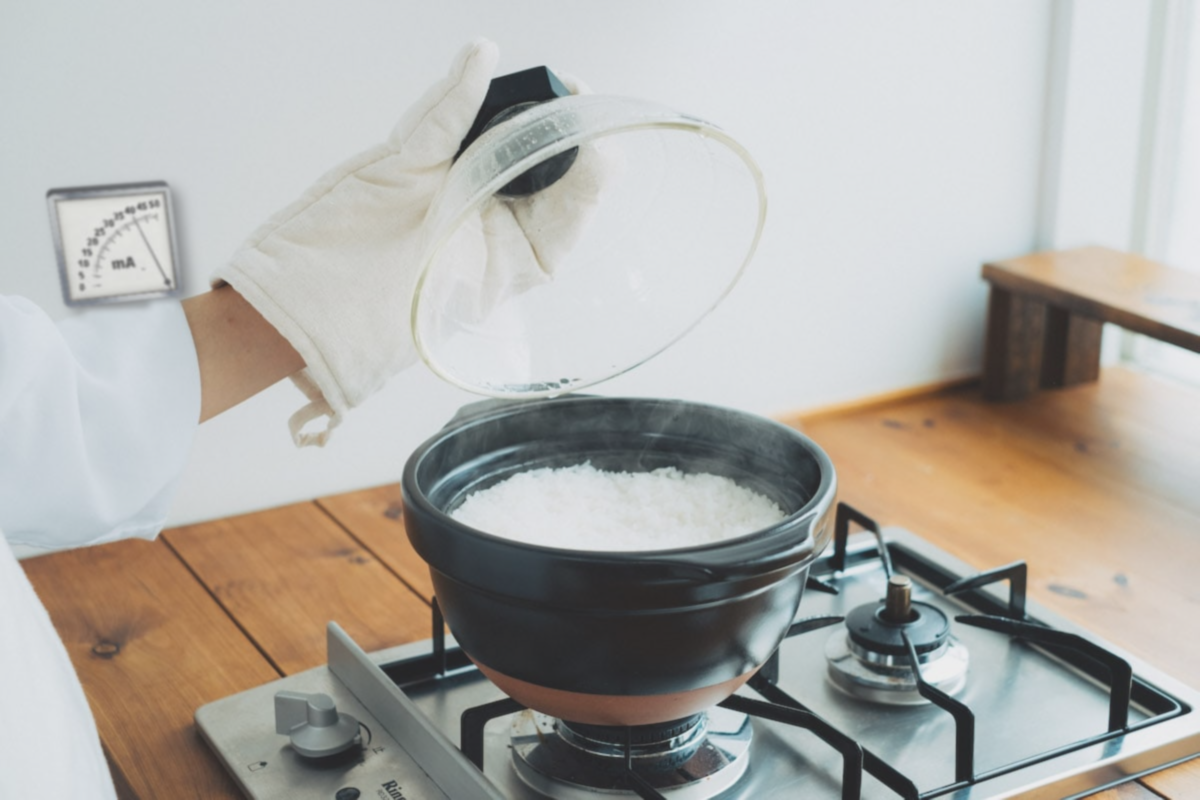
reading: 40 mA
